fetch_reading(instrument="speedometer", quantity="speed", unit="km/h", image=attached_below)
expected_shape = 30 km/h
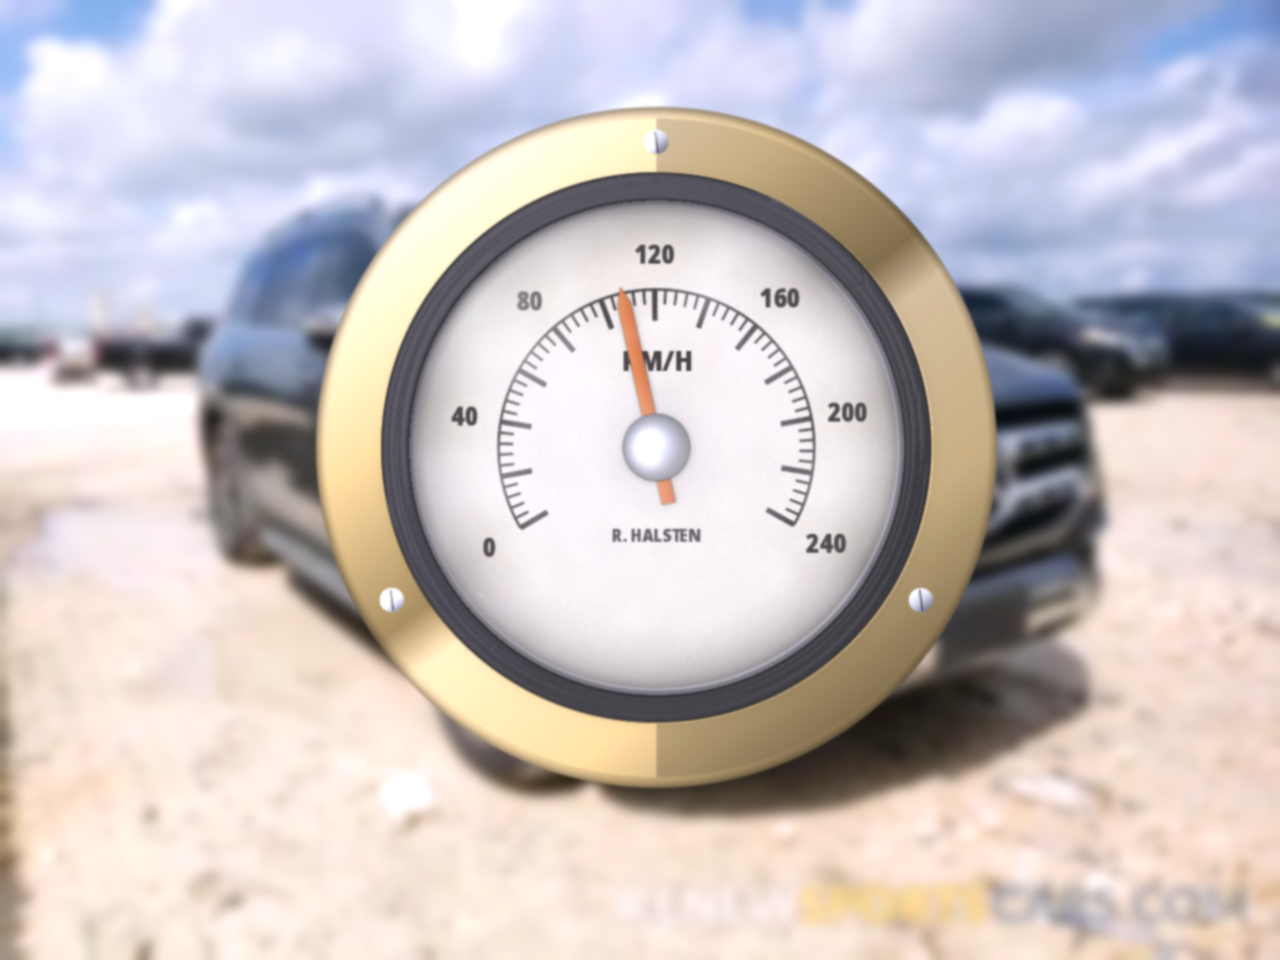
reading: 108 km/h
